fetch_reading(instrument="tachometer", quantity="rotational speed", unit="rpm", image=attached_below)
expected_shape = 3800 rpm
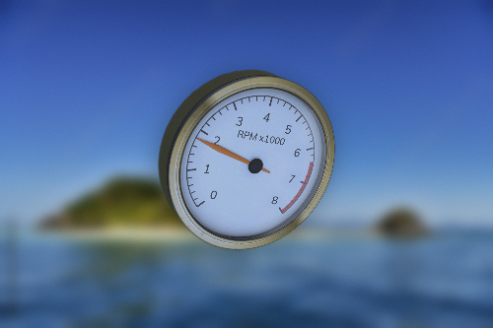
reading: 1800 rpm
